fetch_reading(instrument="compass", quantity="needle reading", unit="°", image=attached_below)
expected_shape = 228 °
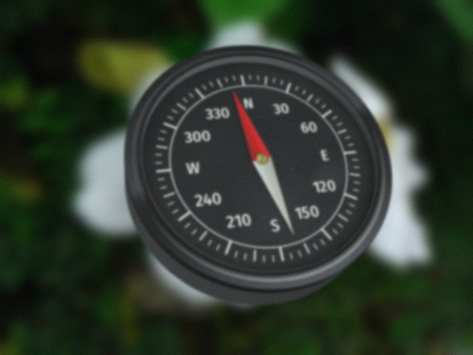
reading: 350 °
